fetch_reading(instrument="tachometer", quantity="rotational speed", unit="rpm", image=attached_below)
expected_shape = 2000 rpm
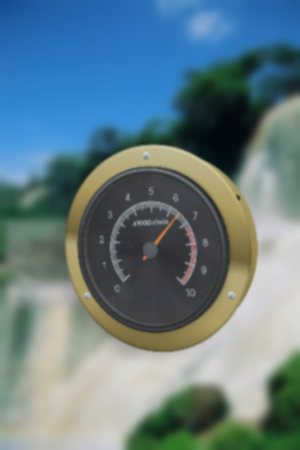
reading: 6500 rpm
